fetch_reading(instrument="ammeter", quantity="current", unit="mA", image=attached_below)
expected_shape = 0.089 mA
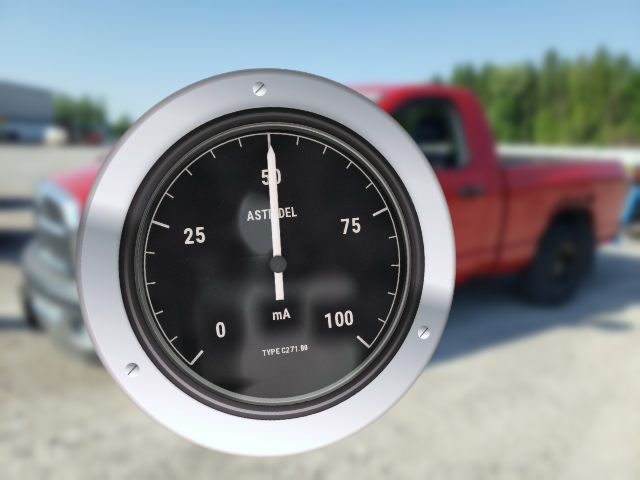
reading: 50 mA
